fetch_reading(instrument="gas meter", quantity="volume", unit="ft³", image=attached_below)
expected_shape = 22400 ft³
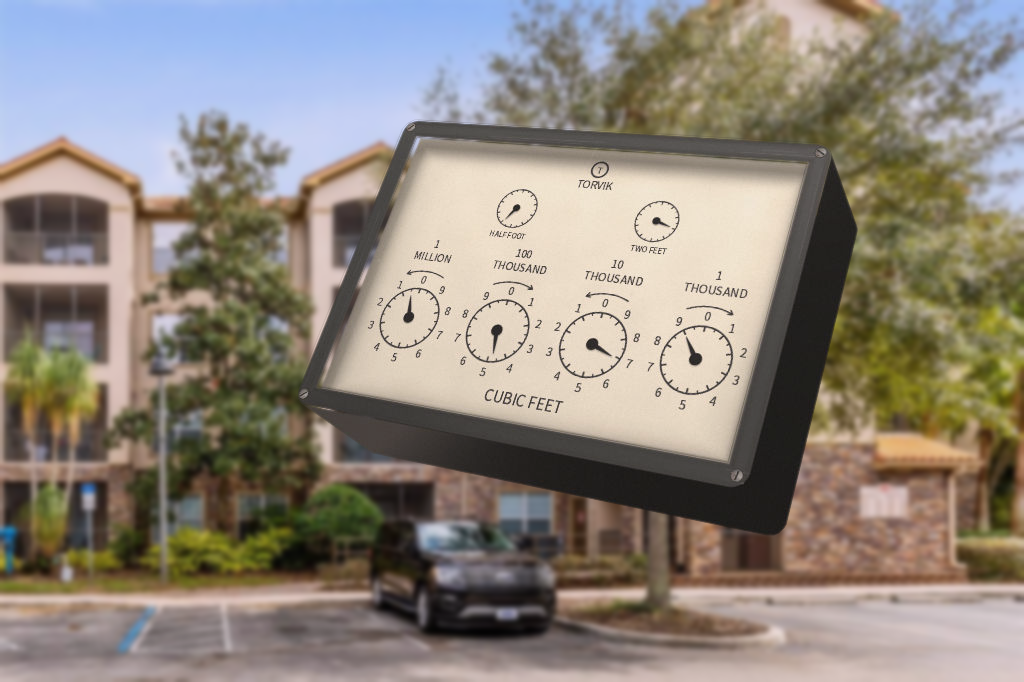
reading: 46900 ft³
